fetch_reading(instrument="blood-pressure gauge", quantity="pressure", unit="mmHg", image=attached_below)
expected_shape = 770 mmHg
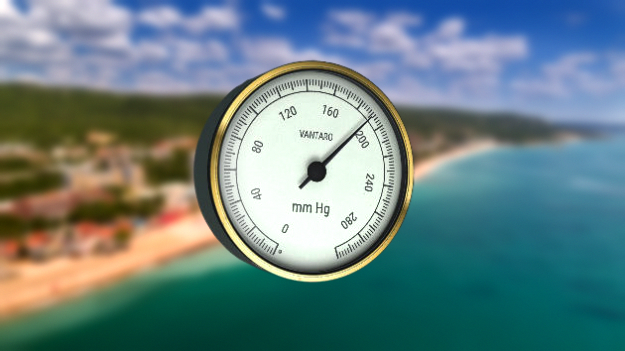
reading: 190 mmHg
